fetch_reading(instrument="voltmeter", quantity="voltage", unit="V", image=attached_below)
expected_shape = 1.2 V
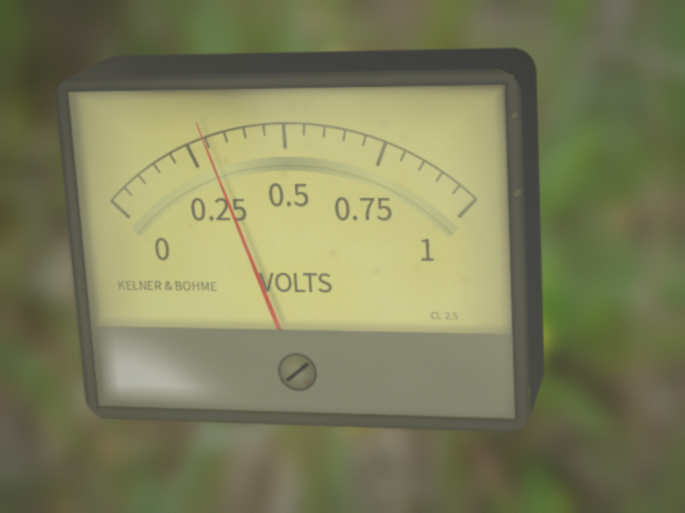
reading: 0.3 V
